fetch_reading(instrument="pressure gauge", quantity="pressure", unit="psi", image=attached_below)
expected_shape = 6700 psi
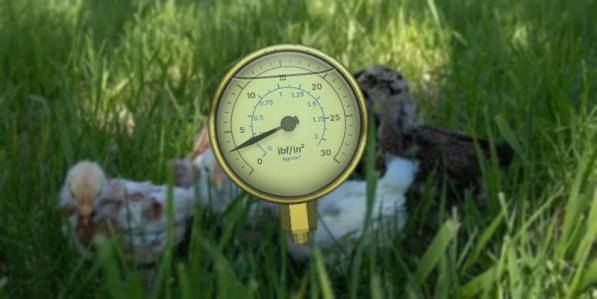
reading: 3 psi
